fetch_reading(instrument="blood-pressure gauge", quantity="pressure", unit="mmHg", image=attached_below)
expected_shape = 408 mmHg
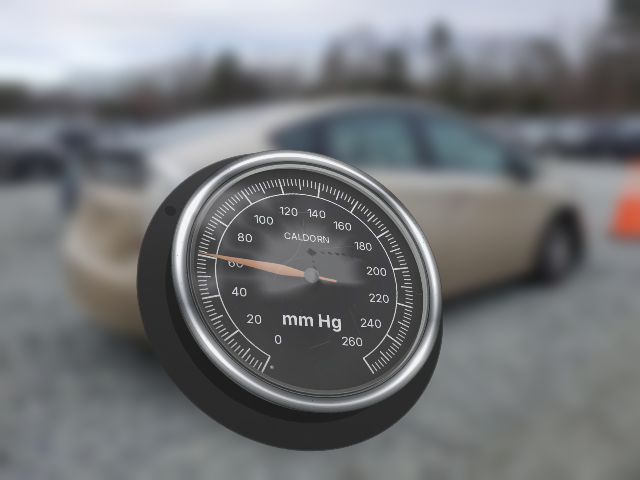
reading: 60 mmHg
